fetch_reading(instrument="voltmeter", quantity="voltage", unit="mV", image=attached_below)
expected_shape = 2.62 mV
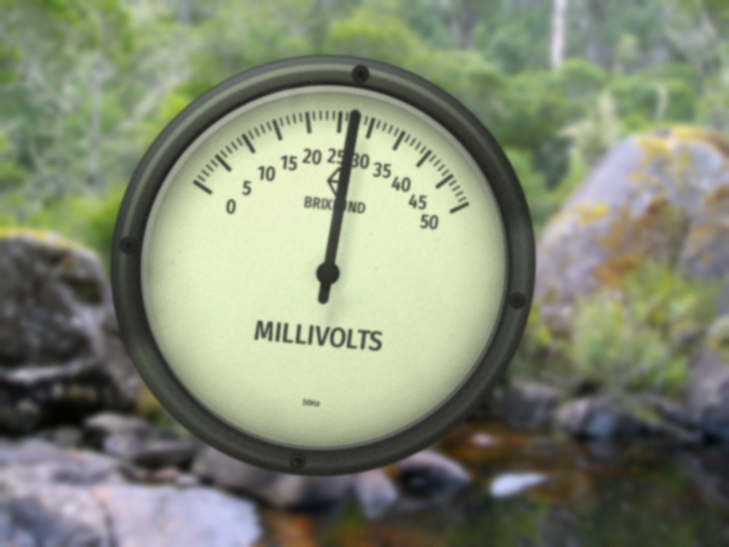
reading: 27 mV
